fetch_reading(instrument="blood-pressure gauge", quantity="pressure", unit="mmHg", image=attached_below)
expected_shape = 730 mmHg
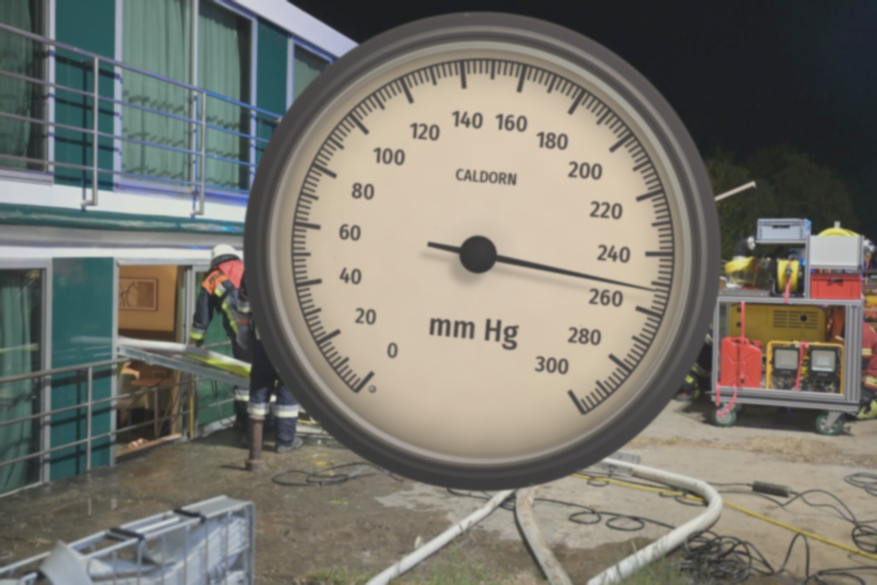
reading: 252 mmHg
